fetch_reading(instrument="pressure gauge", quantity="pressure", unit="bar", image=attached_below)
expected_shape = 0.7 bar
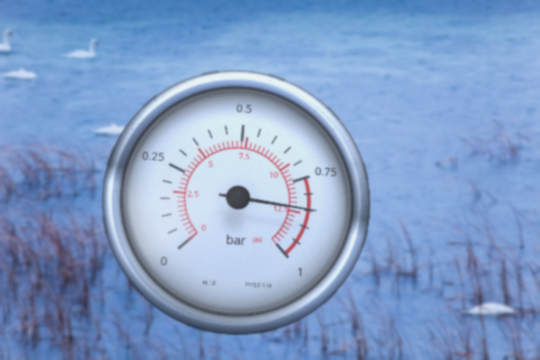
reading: 0.85 bar
